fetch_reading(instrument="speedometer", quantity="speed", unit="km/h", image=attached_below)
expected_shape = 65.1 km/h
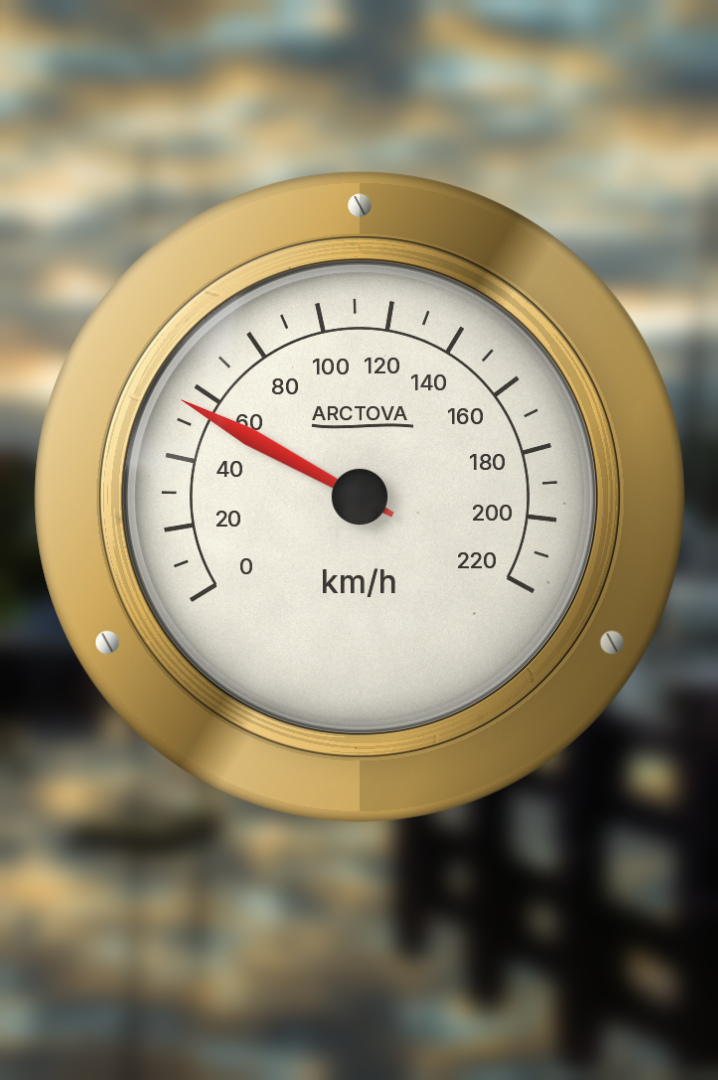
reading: 55 km/h
